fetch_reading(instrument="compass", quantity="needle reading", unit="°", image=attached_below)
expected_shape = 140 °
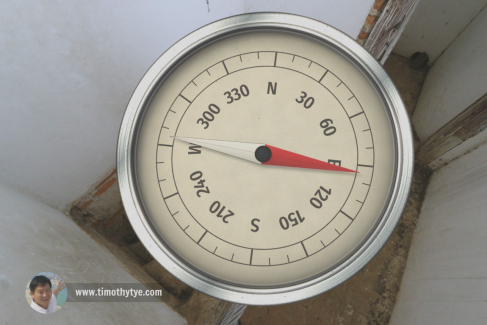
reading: 95 °
